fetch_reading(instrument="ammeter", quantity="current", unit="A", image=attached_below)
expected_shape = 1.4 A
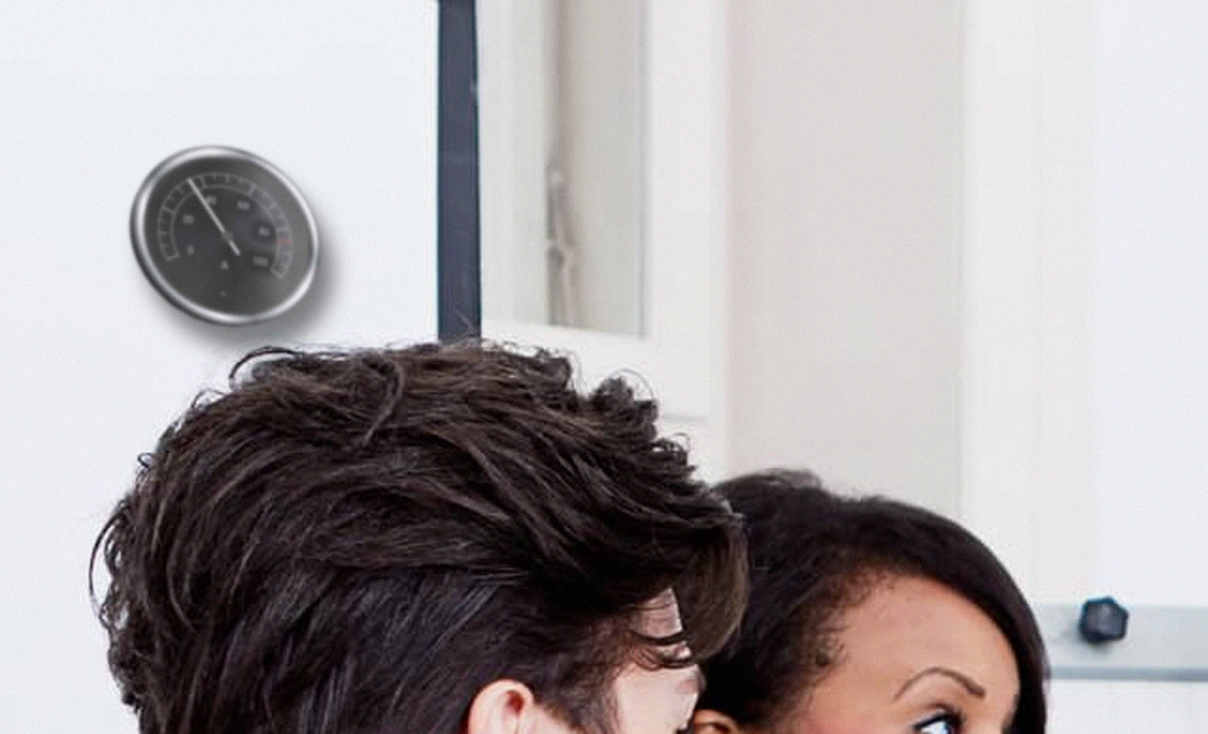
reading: 35 A
